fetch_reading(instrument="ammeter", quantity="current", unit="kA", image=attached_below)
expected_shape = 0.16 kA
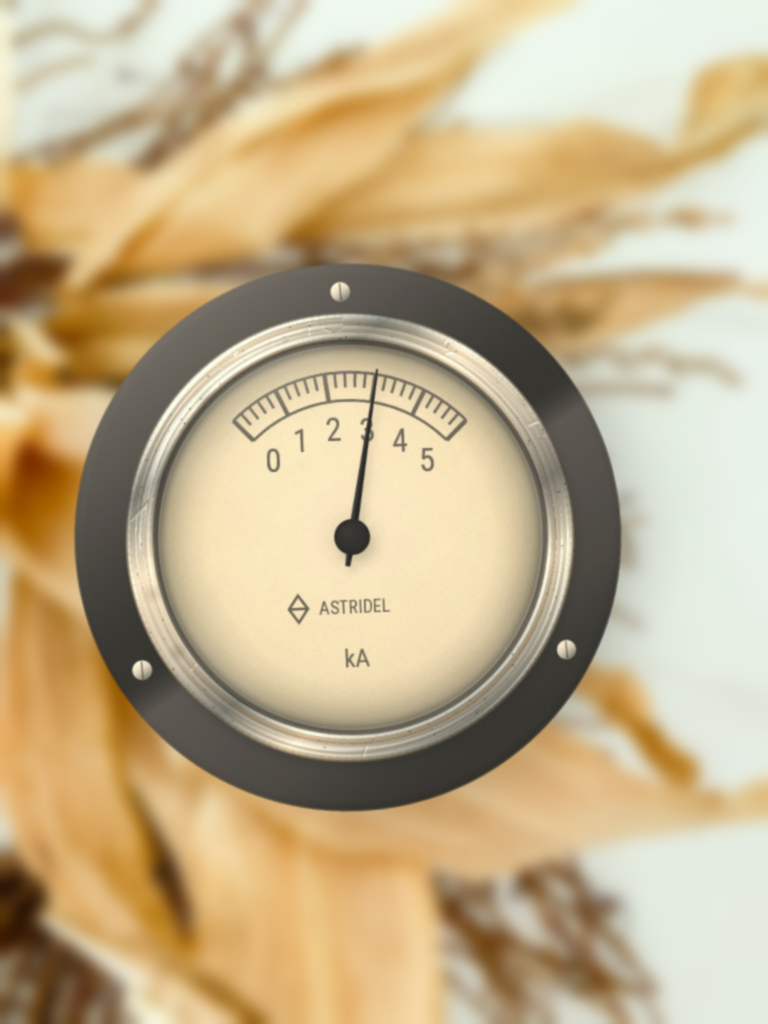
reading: 3 kA
